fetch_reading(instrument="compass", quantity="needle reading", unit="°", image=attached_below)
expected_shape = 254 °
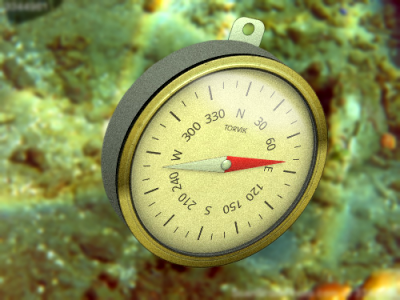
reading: 80 °
